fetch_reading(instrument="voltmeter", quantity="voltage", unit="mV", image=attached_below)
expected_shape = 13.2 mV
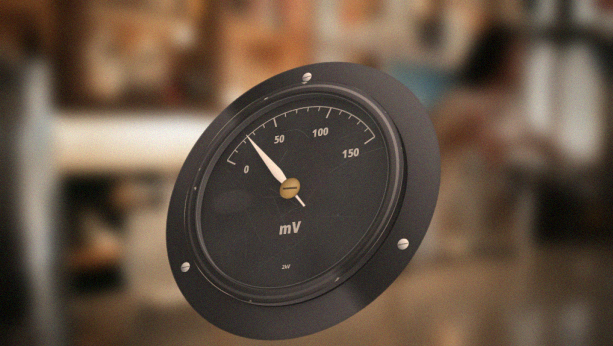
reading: 25 mV
